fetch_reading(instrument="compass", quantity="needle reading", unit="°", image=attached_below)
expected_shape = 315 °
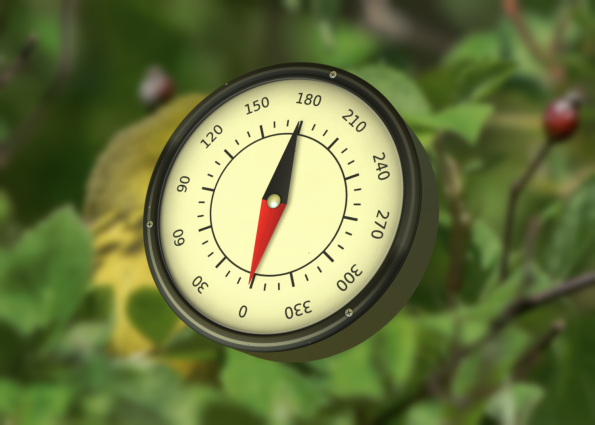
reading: 0 °
